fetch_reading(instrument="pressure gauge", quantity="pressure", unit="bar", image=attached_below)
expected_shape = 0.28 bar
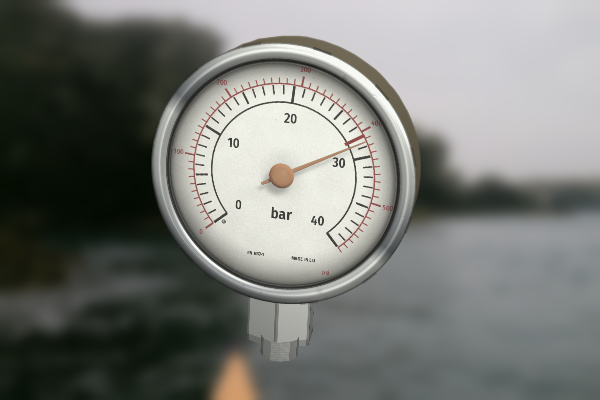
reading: 28.5 bar
